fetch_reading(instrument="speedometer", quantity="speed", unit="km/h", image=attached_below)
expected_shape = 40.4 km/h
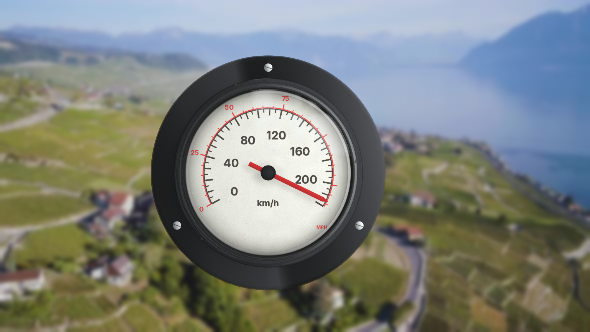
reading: 215 km/h
